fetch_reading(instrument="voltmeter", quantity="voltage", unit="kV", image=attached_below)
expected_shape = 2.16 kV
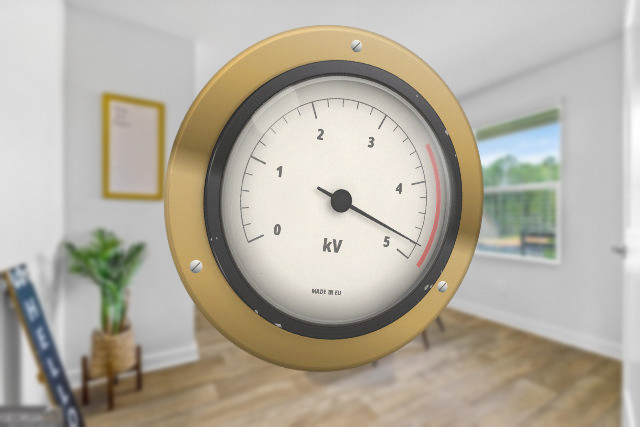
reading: 4.8 kV
